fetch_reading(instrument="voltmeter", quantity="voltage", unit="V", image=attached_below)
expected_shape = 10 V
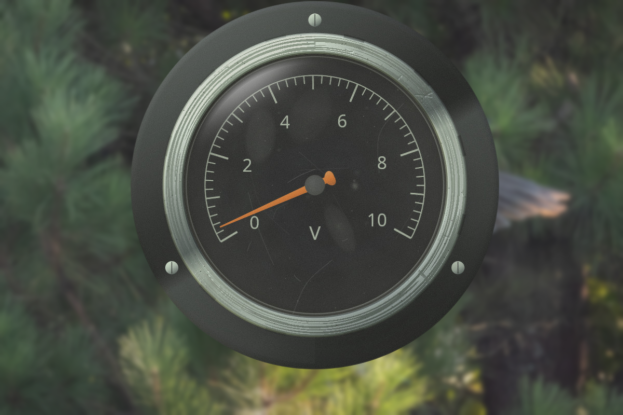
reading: 0.3 V
